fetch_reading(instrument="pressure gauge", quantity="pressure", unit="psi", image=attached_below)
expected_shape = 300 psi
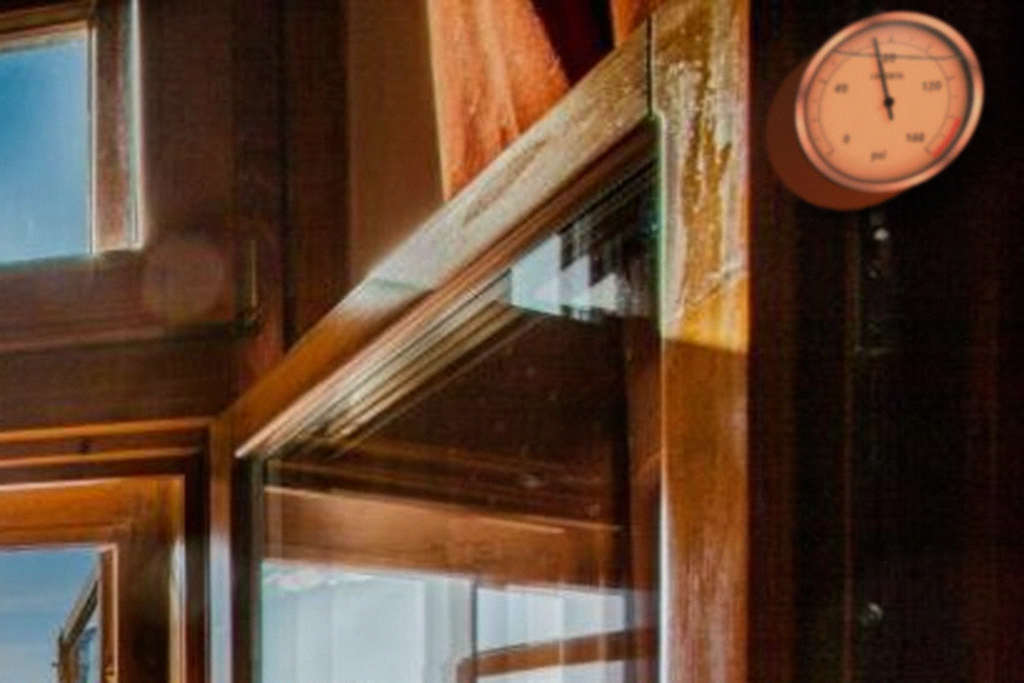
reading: 70 psi
